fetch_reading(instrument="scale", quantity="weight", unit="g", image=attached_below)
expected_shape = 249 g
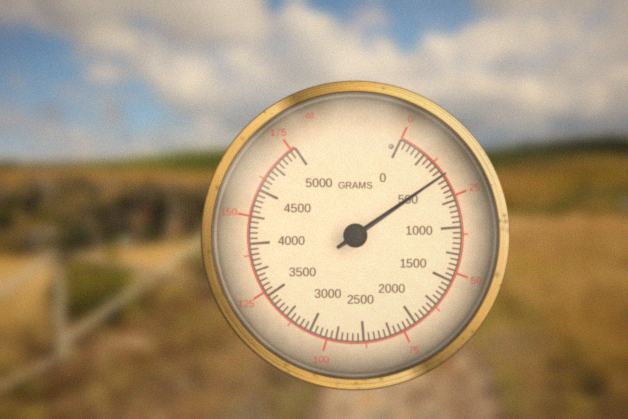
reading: 500 g
